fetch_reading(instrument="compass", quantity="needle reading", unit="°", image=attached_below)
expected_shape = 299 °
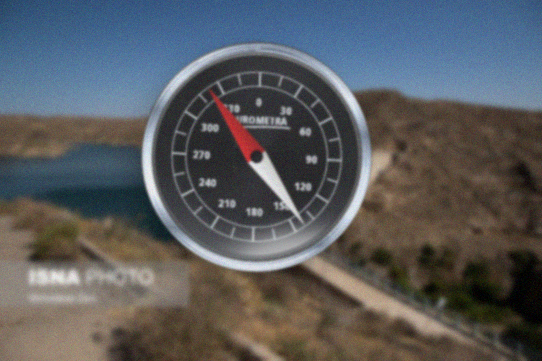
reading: 322.5 °
